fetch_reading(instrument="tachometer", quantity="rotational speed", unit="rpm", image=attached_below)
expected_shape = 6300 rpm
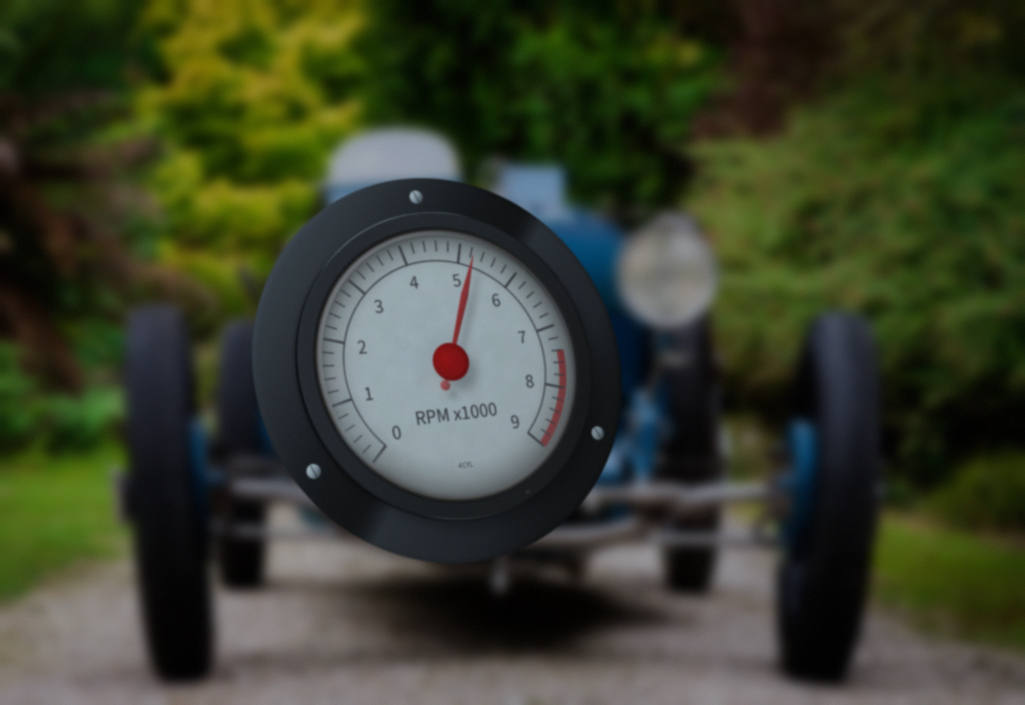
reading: 5200 rpm
